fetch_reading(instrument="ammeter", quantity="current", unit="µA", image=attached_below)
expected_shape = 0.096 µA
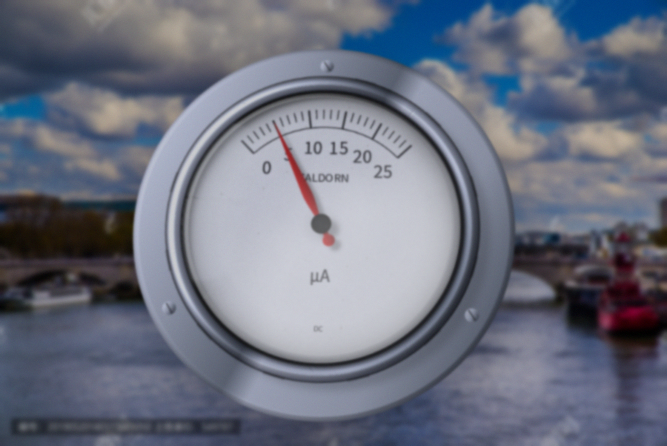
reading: 5 µA
